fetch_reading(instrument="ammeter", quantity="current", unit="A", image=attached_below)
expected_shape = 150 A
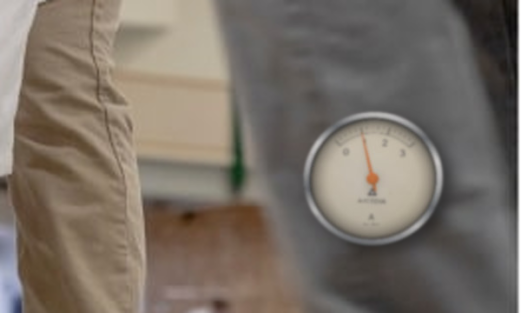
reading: 1 A
